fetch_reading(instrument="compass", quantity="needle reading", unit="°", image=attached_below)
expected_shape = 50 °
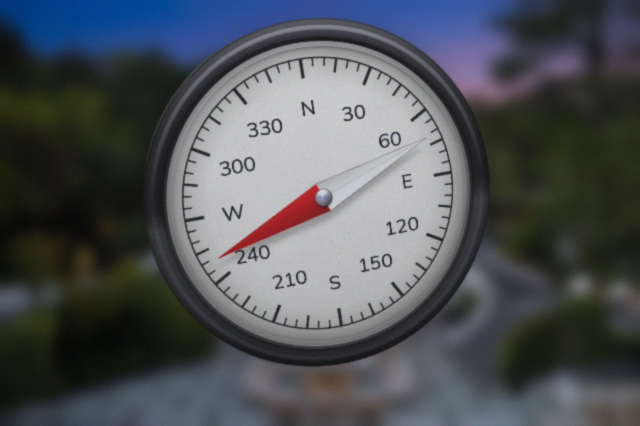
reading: 250 °
